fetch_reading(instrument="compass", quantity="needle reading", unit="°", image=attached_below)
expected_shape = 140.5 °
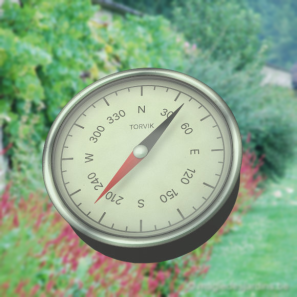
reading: 220 °
